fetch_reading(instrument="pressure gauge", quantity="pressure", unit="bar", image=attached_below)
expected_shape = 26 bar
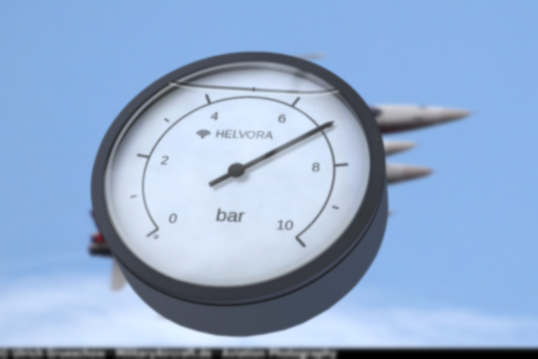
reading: 7 bar
